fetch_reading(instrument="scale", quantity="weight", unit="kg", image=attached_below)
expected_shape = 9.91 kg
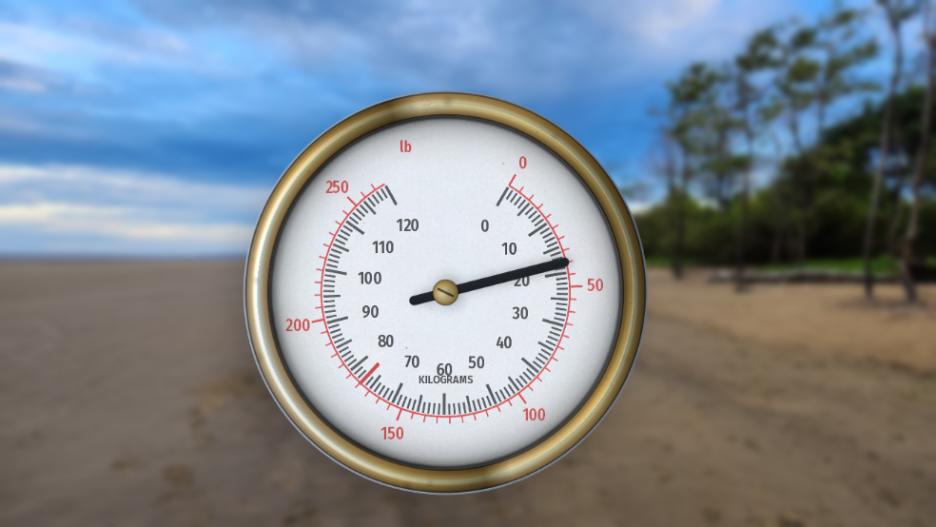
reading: 18 kg
